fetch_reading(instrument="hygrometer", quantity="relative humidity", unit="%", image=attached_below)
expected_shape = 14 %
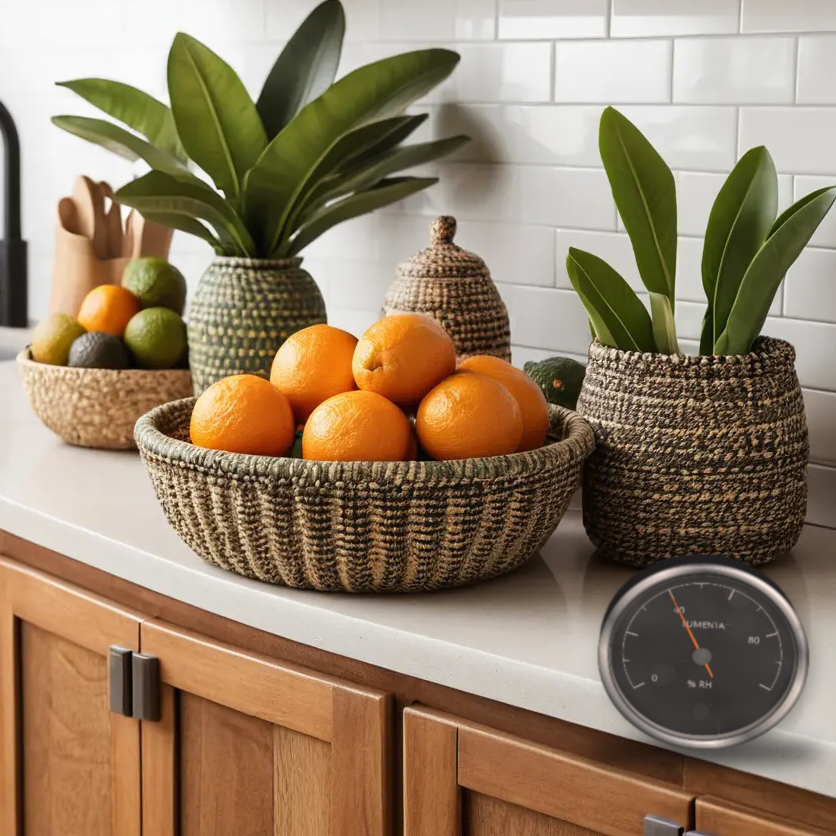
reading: 40 %
